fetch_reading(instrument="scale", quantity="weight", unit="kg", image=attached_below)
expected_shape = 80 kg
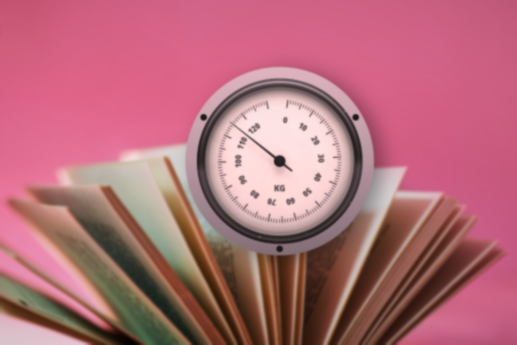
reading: 115 kg
